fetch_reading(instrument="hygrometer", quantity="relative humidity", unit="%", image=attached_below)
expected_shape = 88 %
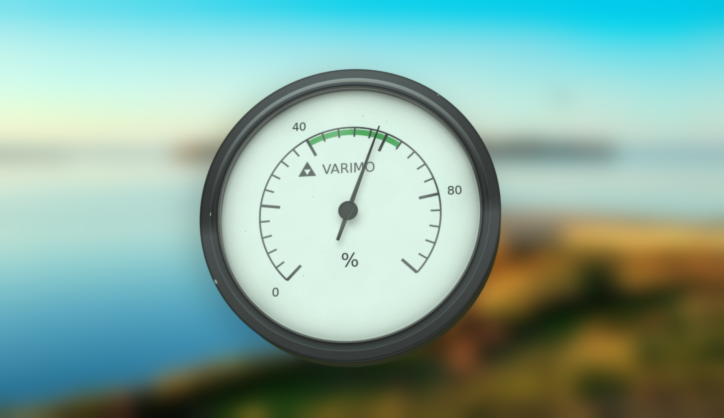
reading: 58 %
